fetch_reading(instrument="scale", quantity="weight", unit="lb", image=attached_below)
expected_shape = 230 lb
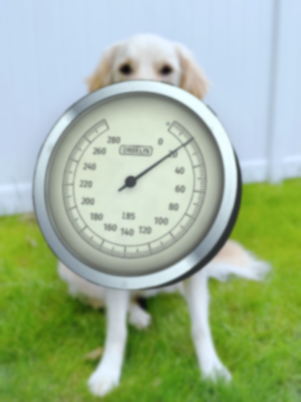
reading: 20 lb
